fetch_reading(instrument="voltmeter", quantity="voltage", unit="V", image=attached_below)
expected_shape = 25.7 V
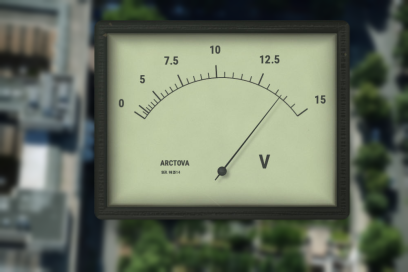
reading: 13.75 V
